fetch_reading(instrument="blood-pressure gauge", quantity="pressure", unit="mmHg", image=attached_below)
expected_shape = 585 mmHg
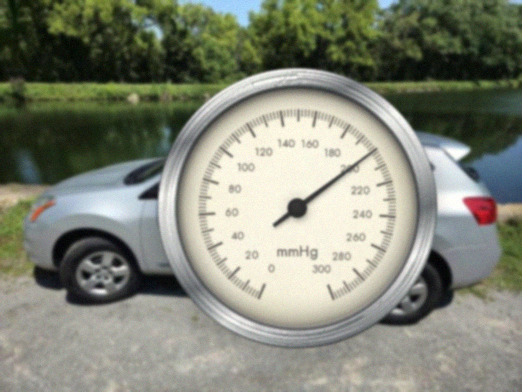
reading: 200 mmHg
